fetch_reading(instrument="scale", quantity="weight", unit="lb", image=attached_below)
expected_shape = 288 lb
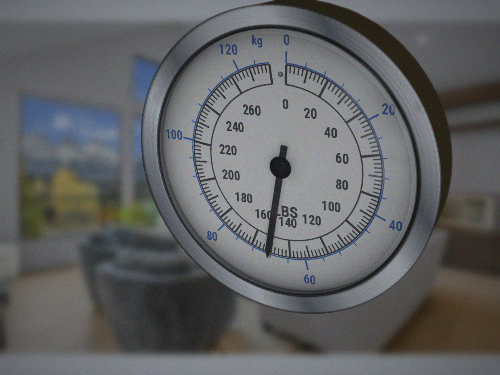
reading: 150 lb
